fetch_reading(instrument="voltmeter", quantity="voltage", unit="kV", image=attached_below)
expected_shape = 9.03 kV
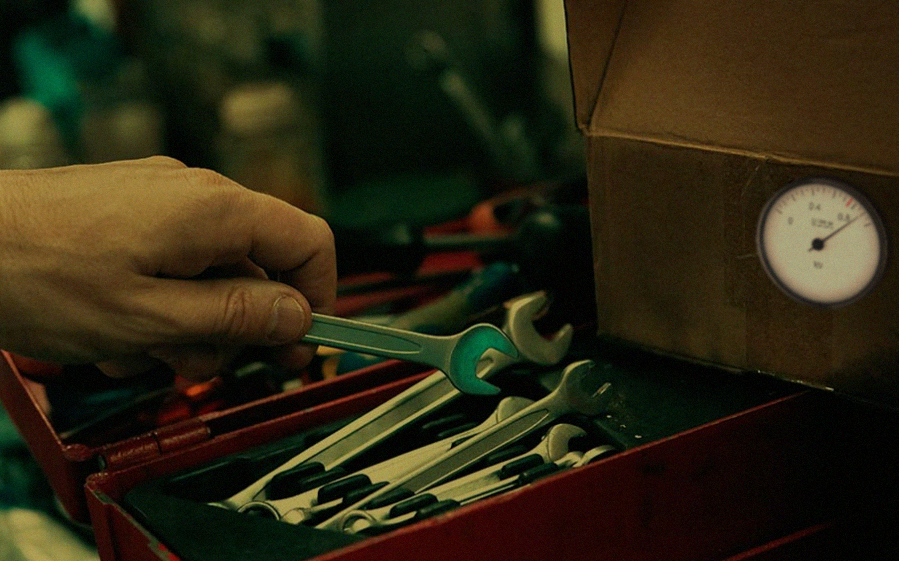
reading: 0.9 kV
